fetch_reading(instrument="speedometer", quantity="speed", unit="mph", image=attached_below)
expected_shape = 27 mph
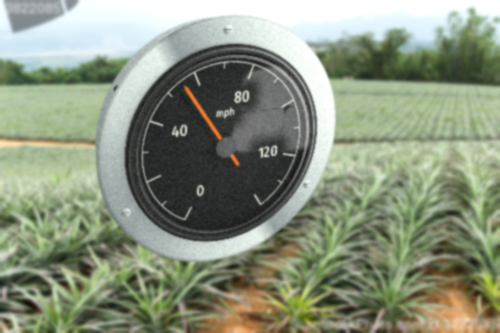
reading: 55 mph
